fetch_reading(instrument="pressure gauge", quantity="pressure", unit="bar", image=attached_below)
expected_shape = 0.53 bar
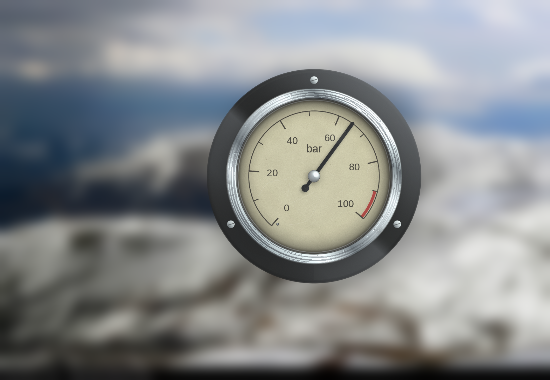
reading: 65 bar
